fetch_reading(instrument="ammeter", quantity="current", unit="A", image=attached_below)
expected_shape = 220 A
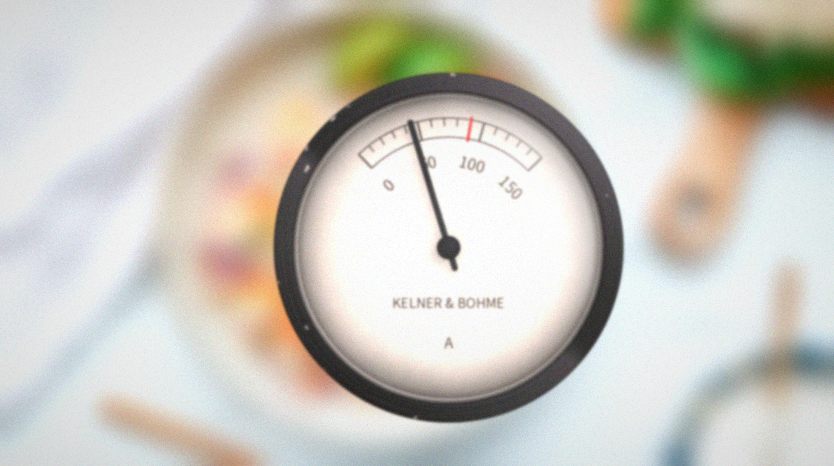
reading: 45 A
